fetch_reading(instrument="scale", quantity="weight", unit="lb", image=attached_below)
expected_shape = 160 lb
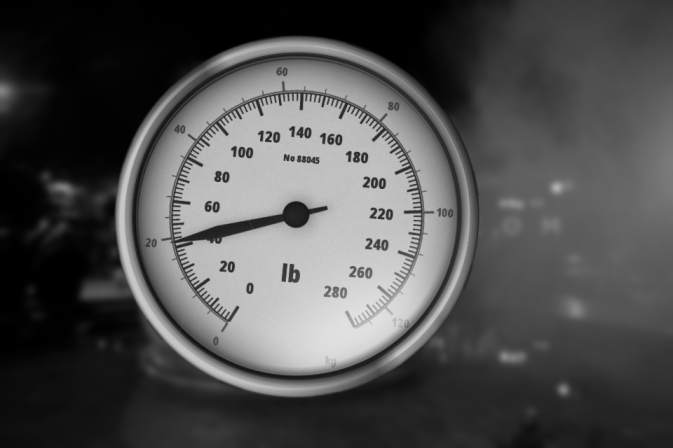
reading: 42 lb
